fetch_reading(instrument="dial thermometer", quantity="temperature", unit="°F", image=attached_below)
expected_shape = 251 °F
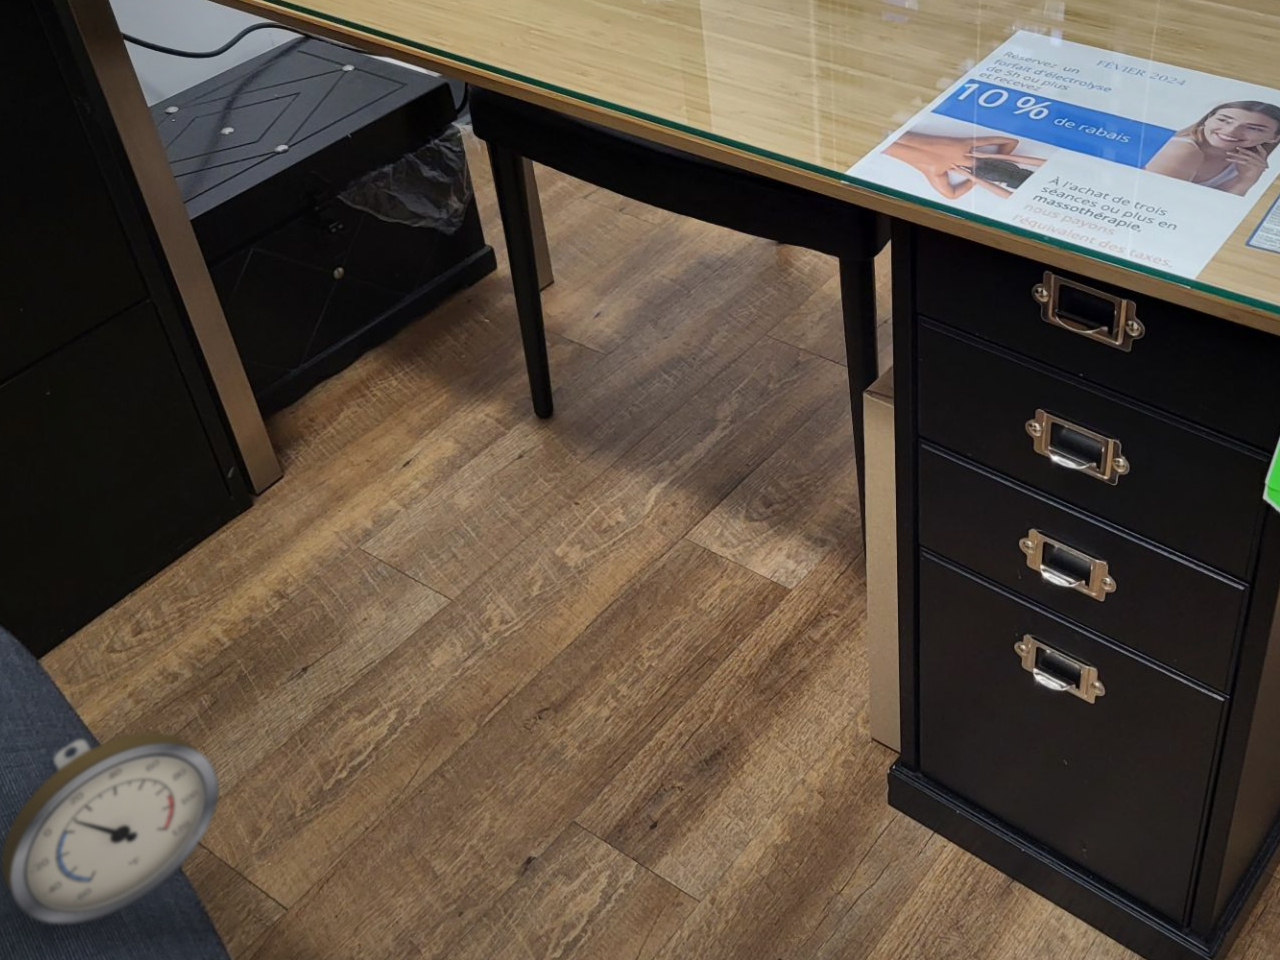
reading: 10 °F
